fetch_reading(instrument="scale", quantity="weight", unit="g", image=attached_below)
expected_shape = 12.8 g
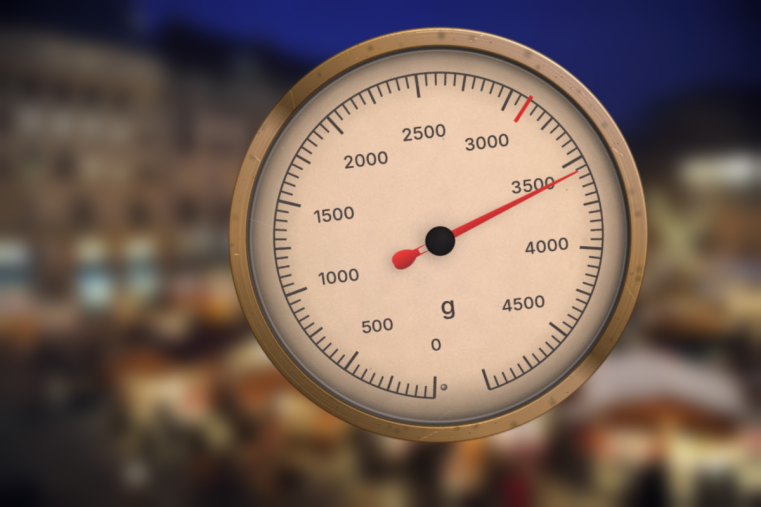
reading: 3550 g
